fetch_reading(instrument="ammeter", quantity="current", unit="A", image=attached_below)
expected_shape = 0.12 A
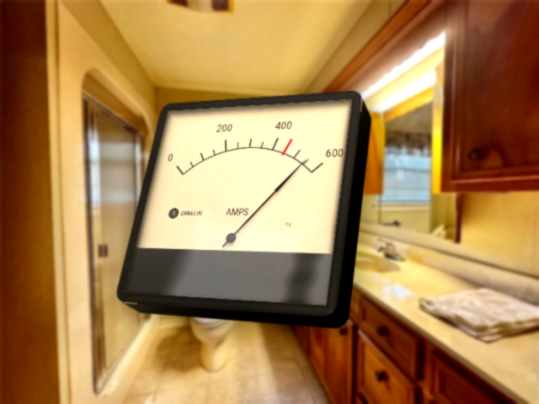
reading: 550 A
